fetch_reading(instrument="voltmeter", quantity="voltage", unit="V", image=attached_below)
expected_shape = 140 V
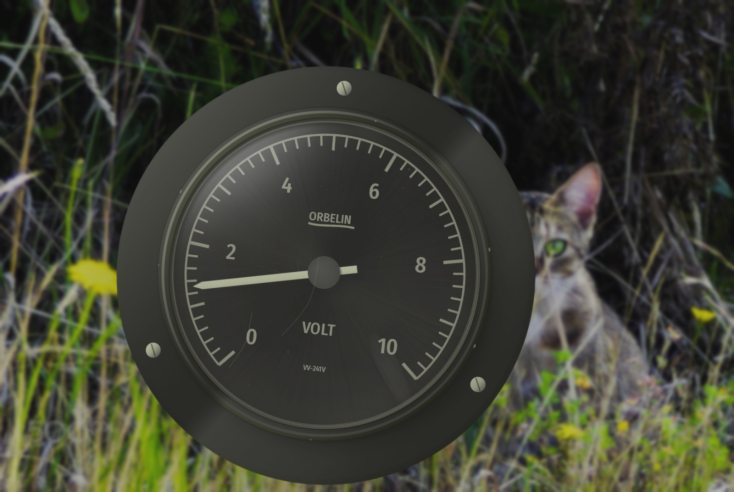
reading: 1.3 V
